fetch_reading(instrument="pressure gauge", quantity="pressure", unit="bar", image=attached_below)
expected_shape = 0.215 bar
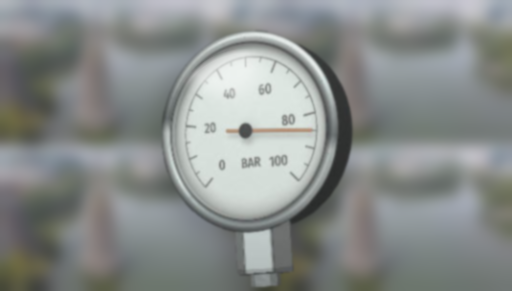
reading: 85 bar
